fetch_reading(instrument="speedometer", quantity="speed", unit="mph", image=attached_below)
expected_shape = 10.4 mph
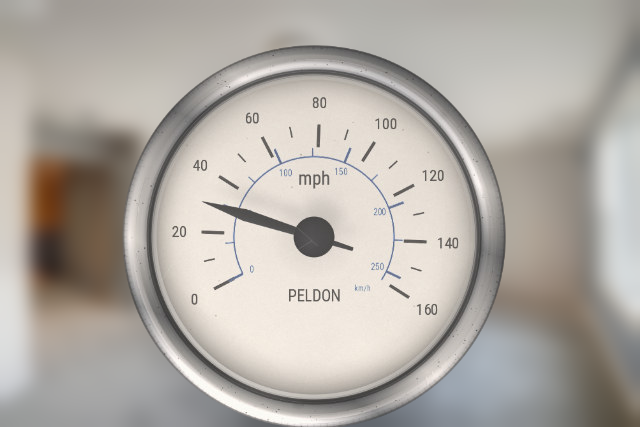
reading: 30 mph
